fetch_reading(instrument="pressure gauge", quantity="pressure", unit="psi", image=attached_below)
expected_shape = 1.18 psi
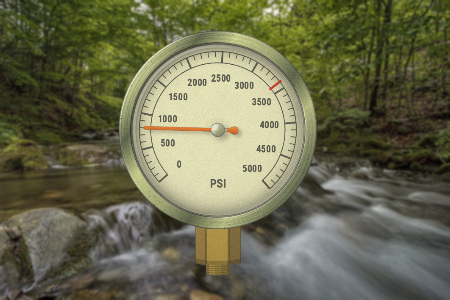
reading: 800 psi
